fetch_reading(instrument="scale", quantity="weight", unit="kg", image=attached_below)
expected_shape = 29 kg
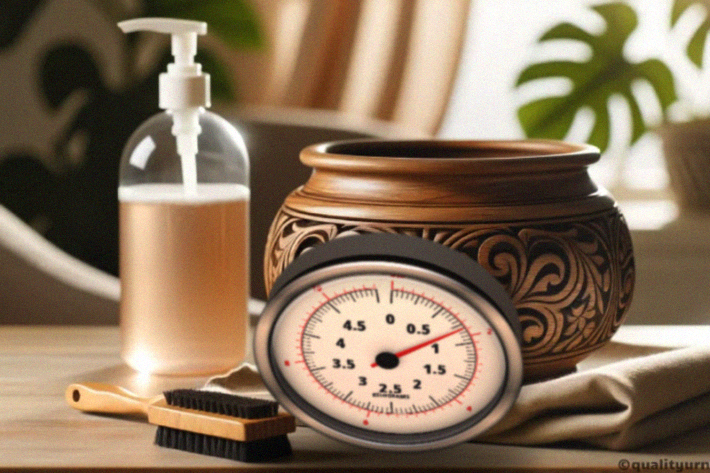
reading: 0.75 kg
